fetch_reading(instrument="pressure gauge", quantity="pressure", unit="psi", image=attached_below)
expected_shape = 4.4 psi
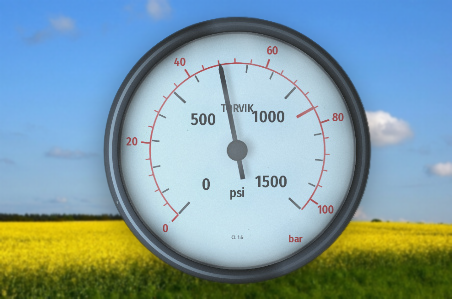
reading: 700 psi
